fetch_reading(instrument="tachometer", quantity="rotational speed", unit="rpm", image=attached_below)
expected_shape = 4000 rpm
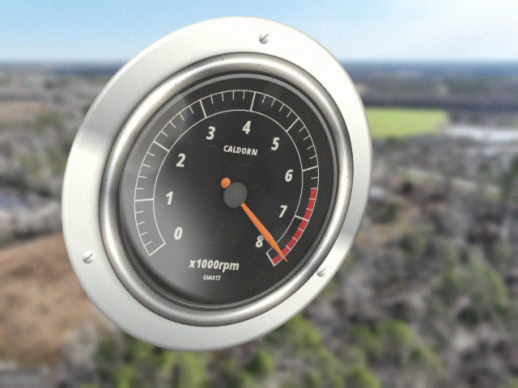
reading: 7800 rpm
